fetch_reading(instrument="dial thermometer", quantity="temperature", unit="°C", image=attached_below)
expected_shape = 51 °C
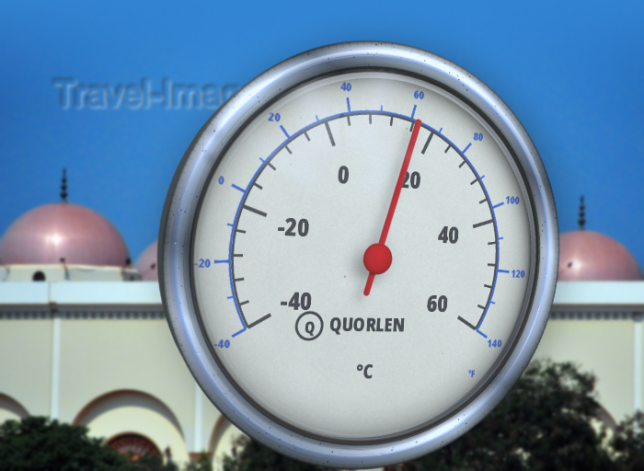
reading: 16 °C
